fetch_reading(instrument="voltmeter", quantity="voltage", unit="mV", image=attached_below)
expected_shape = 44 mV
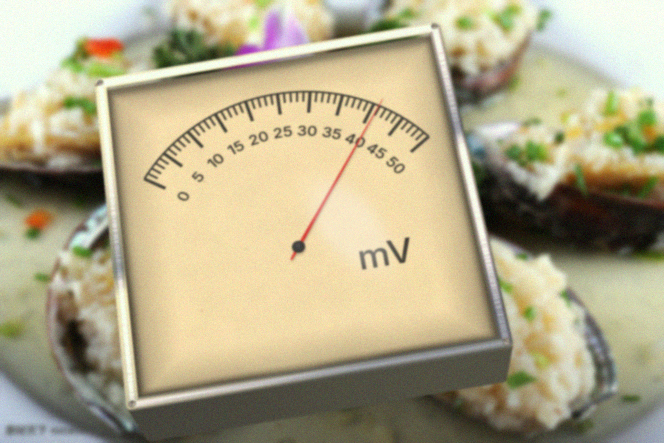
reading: 41 mV
